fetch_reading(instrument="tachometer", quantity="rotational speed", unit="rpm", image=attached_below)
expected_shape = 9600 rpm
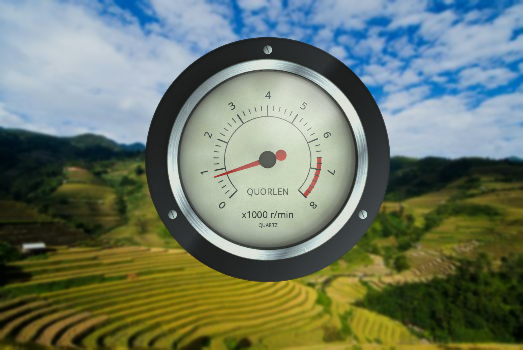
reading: 800 rpm
